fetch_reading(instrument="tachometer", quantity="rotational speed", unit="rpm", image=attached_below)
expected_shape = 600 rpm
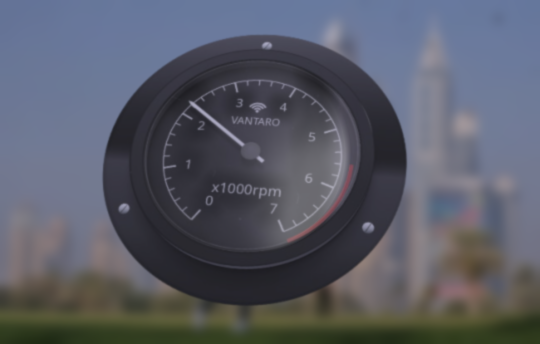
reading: 2200 rpm
